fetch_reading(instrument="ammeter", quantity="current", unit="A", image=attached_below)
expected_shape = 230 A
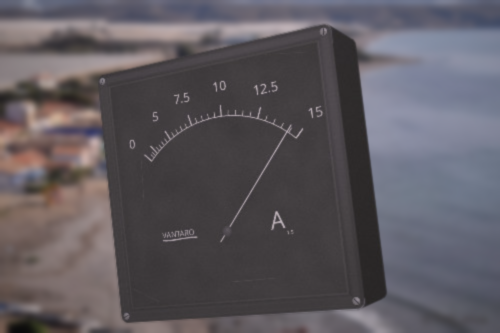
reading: 14.5 A
